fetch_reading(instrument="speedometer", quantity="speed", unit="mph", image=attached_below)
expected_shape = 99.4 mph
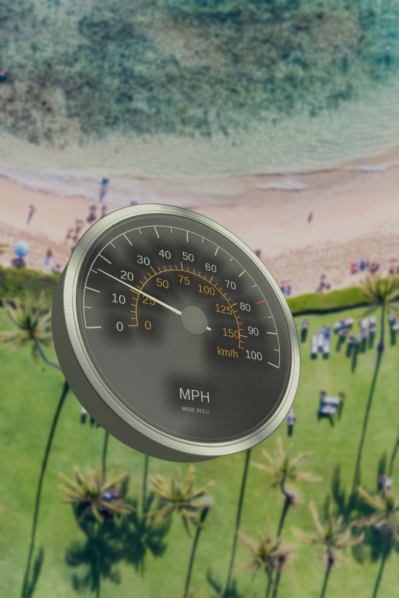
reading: 15 mph
